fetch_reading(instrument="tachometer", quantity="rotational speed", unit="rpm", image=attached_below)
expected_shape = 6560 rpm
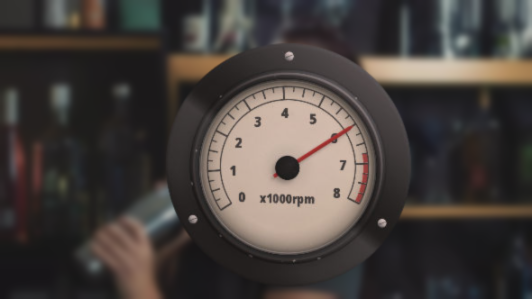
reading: 6000 rpm
